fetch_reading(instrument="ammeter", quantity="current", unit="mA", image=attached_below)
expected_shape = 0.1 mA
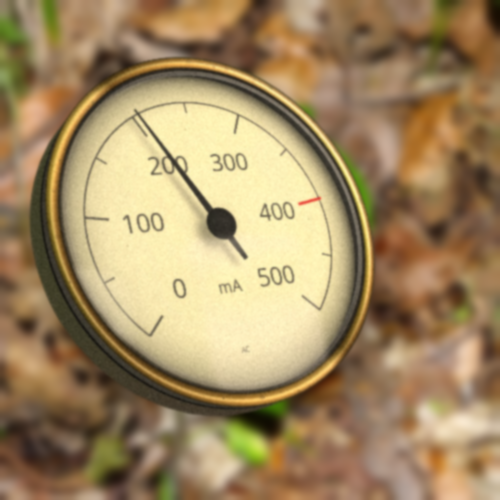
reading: 200 mA
